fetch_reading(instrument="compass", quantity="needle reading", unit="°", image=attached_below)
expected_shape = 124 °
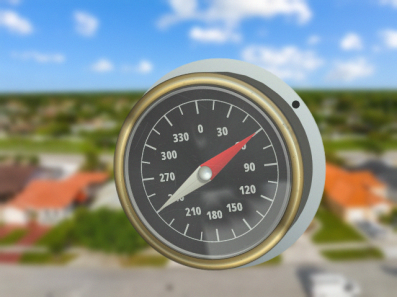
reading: 60 °
